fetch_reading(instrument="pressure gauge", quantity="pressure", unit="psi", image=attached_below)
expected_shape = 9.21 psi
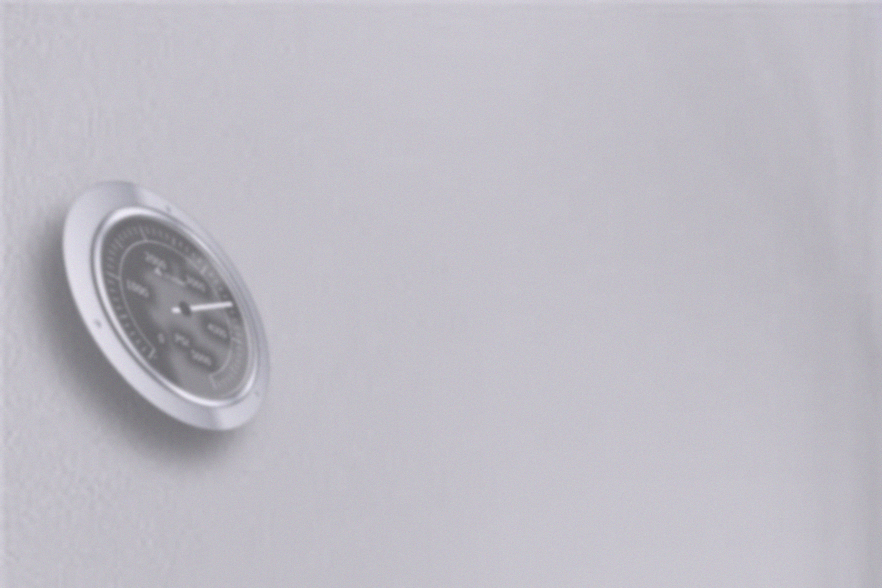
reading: 3500 psi
